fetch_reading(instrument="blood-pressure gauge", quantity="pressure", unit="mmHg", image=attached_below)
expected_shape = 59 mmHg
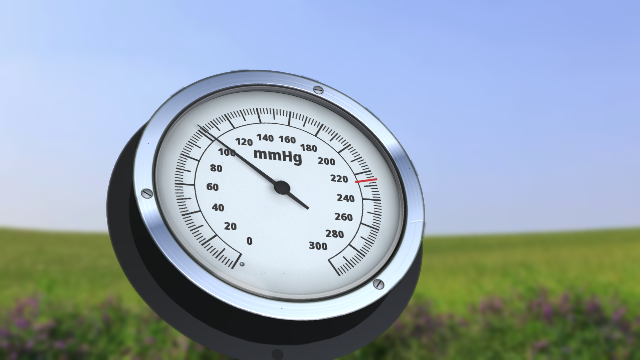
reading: 100 mmHg
